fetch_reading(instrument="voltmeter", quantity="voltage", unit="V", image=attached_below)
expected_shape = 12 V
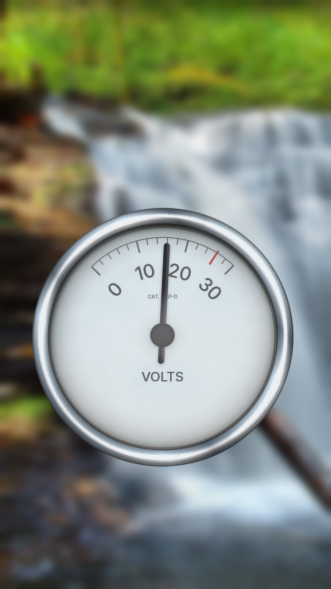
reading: 16 V
